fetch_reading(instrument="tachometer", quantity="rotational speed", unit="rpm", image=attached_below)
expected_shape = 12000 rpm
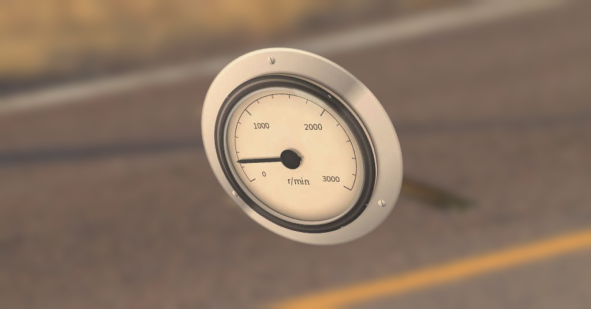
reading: 300 rpm
